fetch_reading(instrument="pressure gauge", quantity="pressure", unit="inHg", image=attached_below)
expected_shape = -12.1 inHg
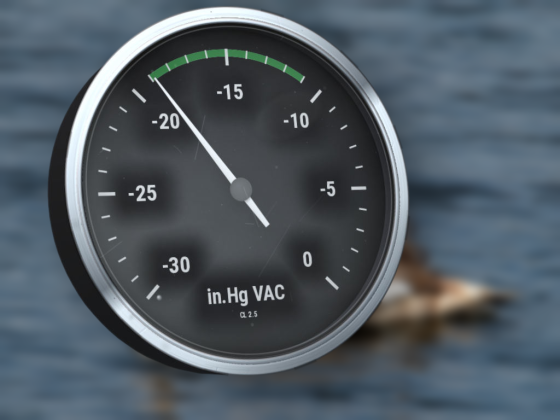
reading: -19 inHg
